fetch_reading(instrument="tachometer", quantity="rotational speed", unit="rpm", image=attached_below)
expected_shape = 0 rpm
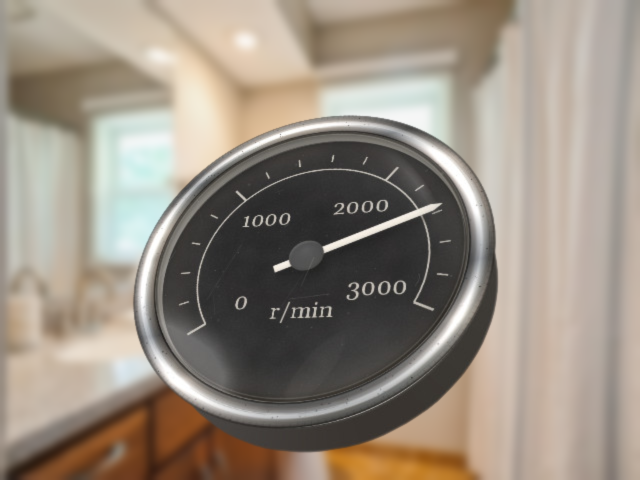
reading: 2400 rpm
